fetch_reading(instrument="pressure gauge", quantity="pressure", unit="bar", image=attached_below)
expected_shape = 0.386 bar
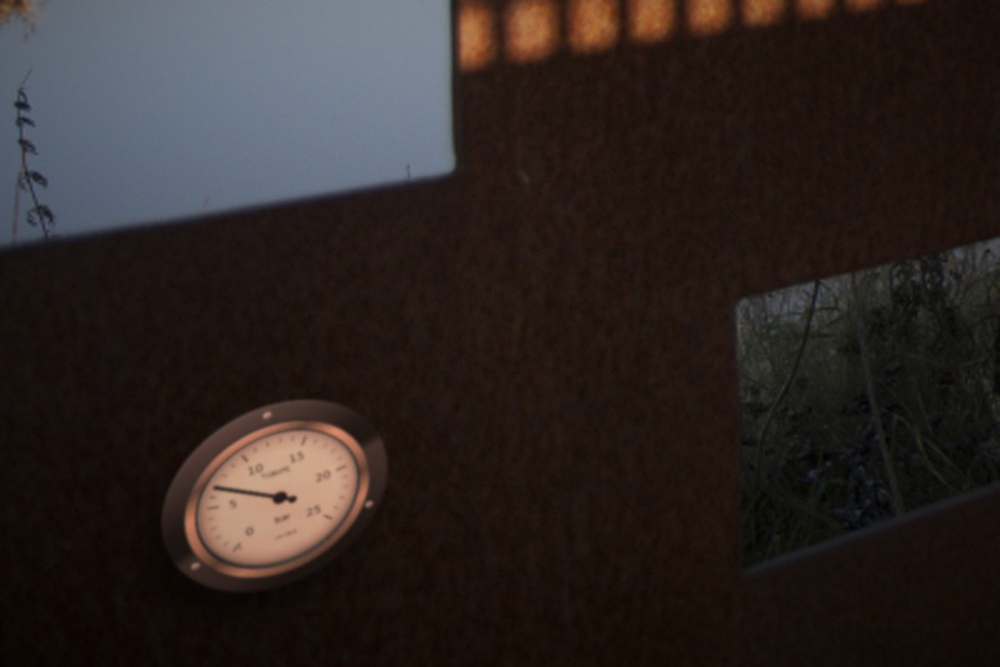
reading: 7 bar
